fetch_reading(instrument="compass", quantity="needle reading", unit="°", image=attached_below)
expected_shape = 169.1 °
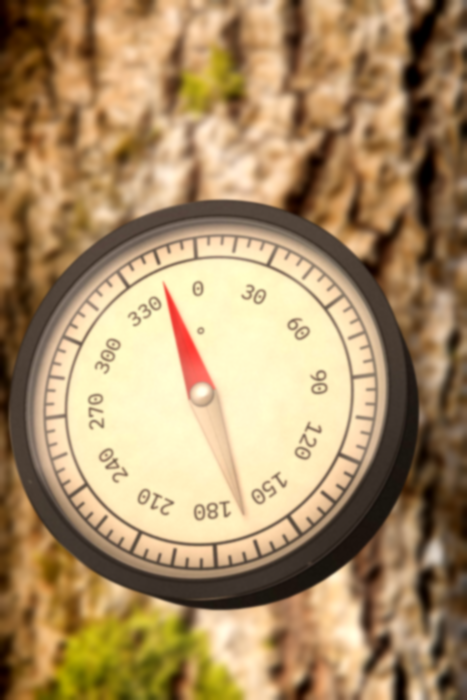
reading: 345 °
